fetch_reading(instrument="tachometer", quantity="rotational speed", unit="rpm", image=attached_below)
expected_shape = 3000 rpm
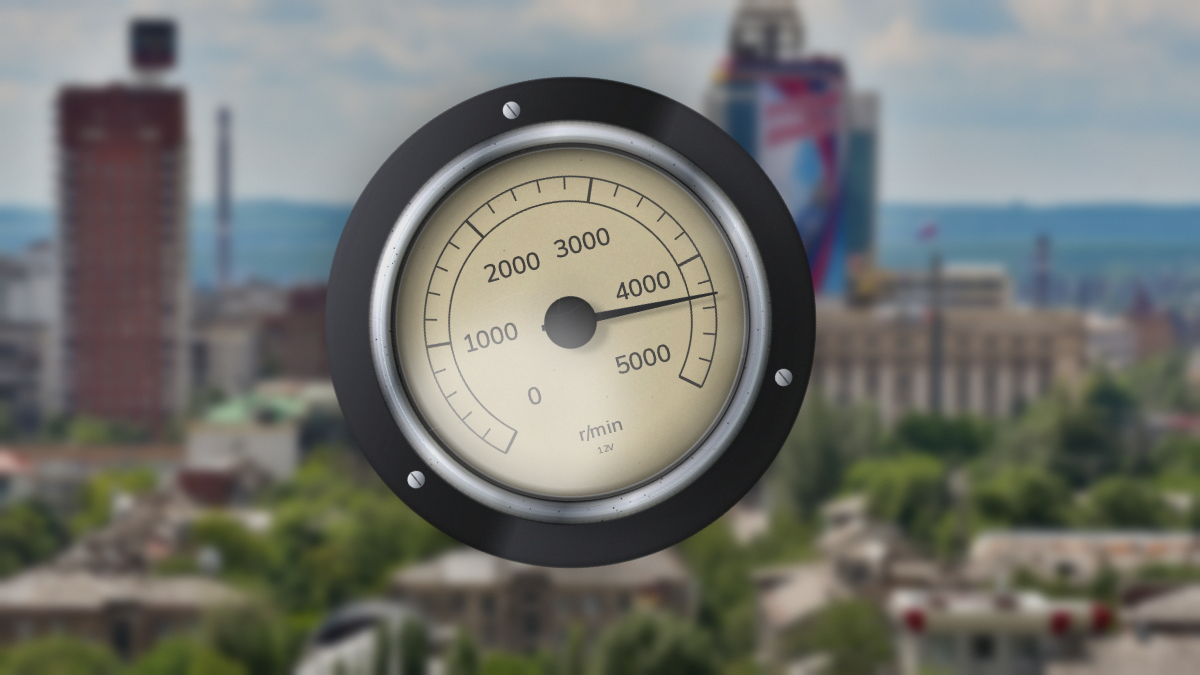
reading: 4300 rpm
